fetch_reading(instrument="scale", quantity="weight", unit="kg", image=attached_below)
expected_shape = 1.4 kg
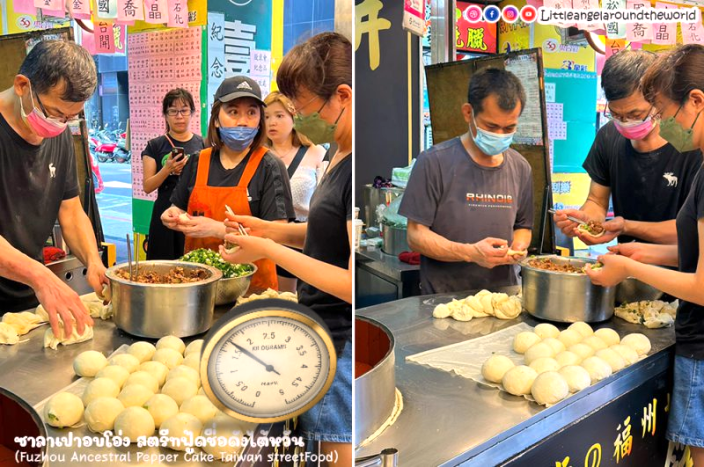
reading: 1.75 kg
